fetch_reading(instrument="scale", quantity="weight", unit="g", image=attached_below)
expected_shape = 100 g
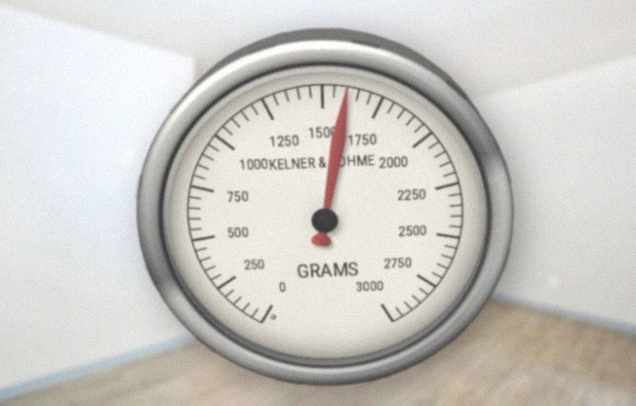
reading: 1600 g
